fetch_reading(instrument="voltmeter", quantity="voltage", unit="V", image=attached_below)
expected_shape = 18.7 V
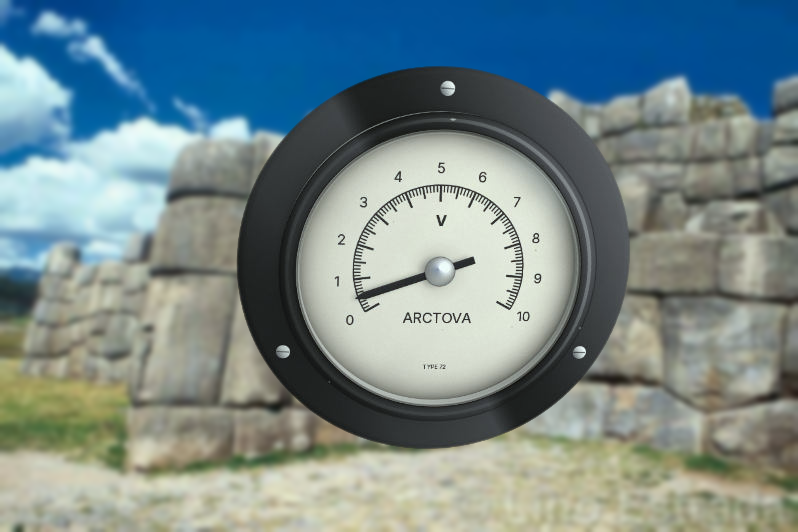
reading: 0.5 V
